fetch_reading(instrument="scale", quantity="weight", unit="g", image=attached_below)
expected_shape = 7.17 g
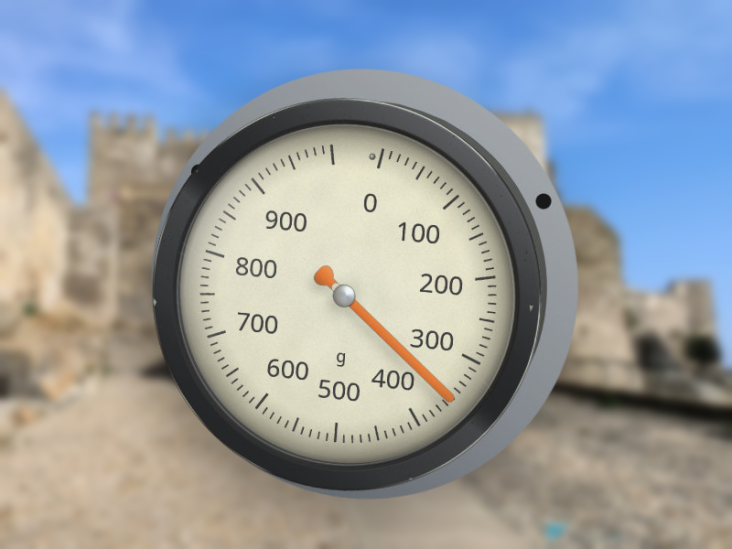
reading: 350 g
